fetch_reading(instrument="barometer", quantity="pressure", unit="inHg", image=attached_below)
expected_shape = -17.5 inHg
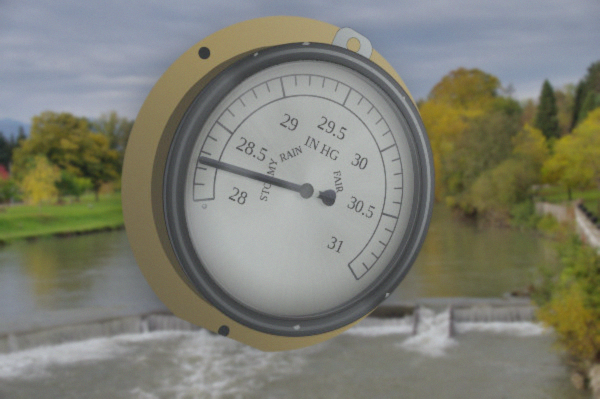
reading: 28.25 inHg
